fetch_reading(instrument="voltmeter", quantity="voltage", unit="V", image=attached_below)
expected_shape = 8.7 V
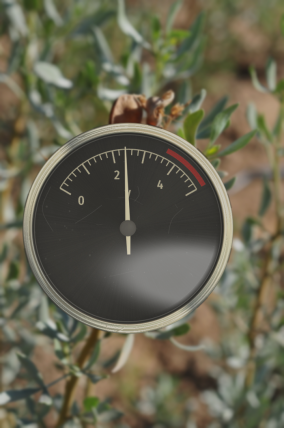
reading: 2.4 V
